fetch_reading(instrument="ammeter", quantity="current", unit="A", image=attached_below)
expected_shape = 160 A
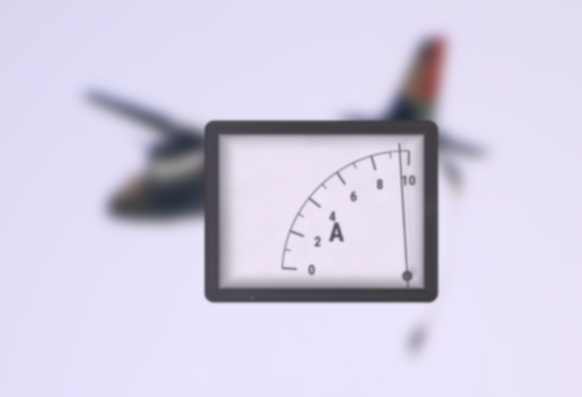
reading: 9.5 A
